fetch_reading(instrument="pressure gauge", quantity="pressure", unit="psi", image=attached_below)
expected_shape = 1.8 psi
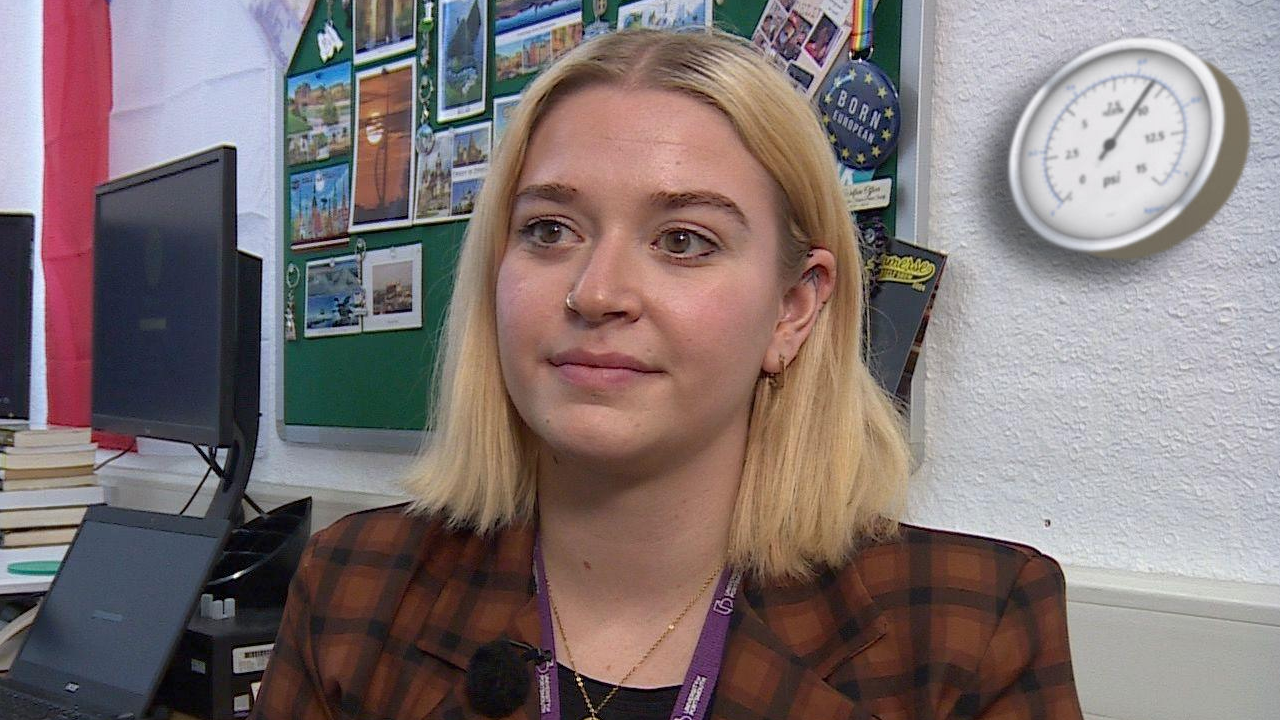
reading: 9.5 psi
